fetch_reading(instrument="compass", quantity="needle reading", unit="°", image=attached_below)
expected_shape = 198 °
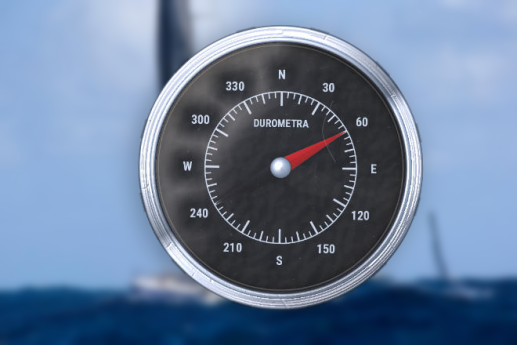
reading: 60 °
